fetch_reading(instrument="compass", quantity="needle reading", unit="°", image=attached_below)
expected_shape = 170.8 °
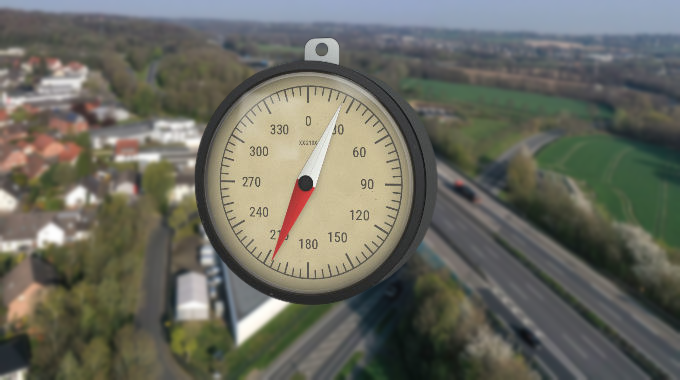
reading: 205 °
